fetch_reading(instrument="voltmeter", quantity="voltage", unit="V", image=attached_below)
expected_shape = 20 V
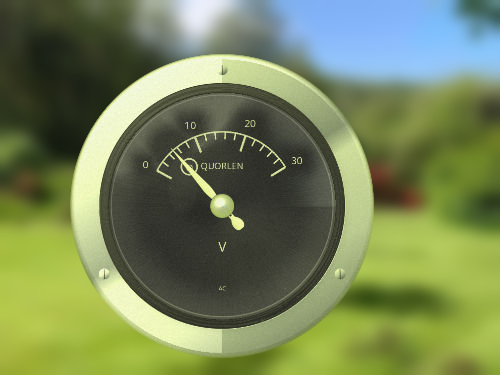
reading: 5 V
